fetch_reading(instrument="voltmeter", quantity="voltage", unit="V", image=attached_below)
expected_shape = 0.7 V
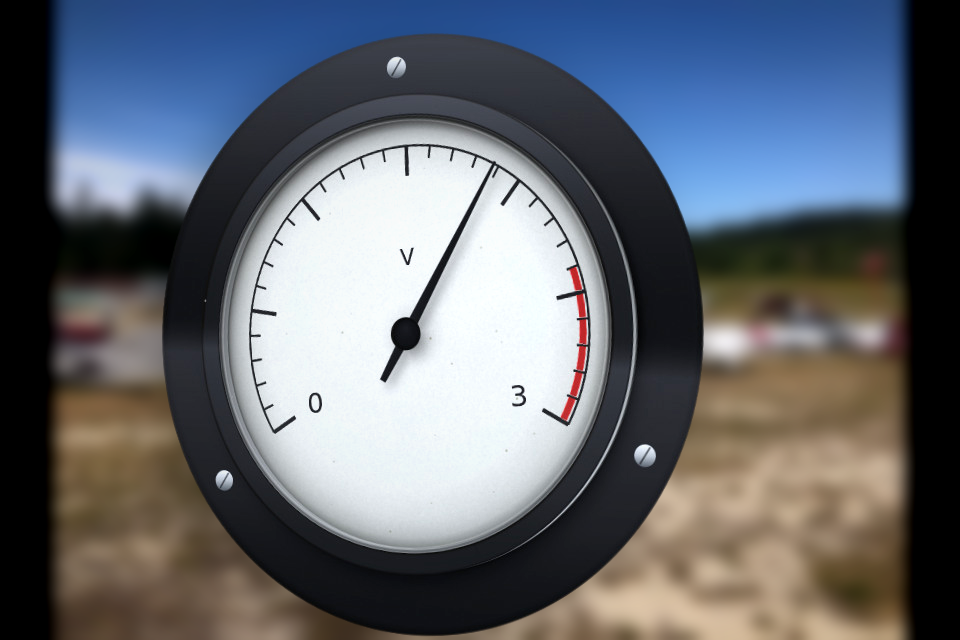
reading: 1.9 V
